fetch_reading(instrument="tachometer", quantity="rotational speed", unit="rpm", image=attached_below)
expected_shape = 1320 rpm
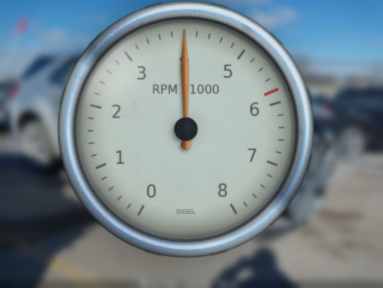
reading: 4000 rpm
